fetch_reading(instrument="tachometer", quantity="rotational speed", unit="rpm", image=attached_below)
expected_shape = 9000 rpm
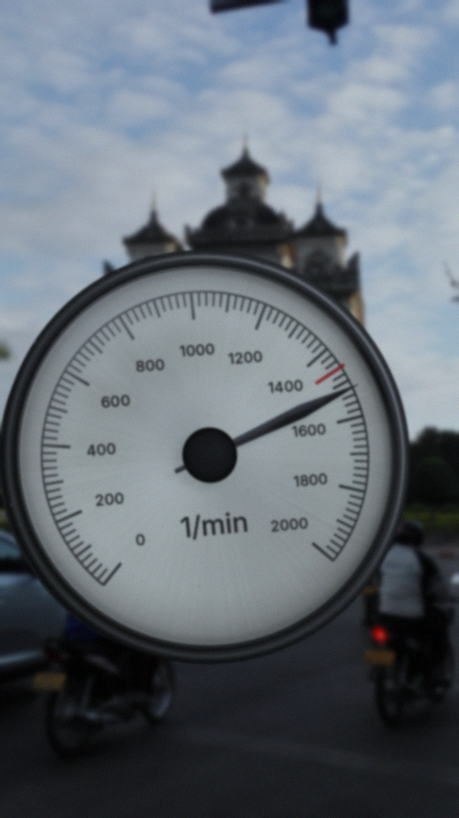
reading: 1520 rpm
